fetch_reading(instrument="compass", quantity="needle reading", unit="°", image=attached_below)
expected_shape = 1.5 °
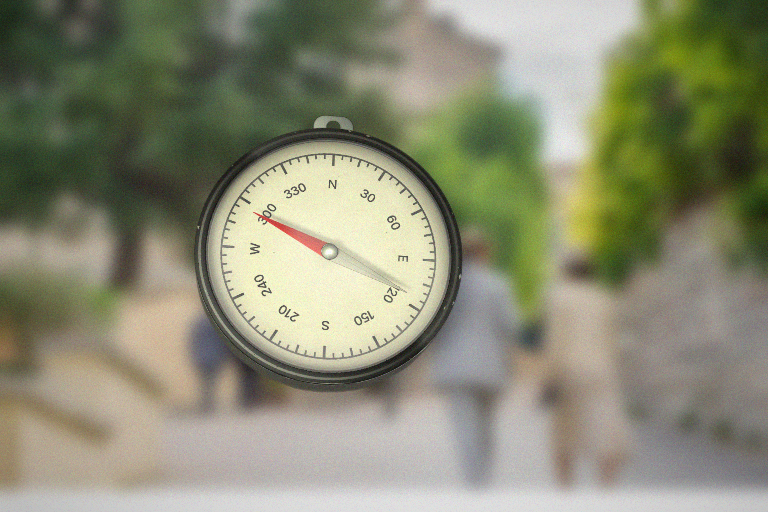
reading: 295 °
